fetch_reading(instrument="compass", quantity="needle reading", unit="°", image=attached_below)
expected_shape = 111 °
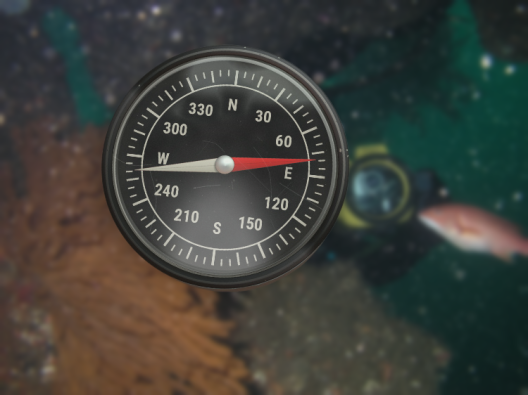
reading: 80 °
